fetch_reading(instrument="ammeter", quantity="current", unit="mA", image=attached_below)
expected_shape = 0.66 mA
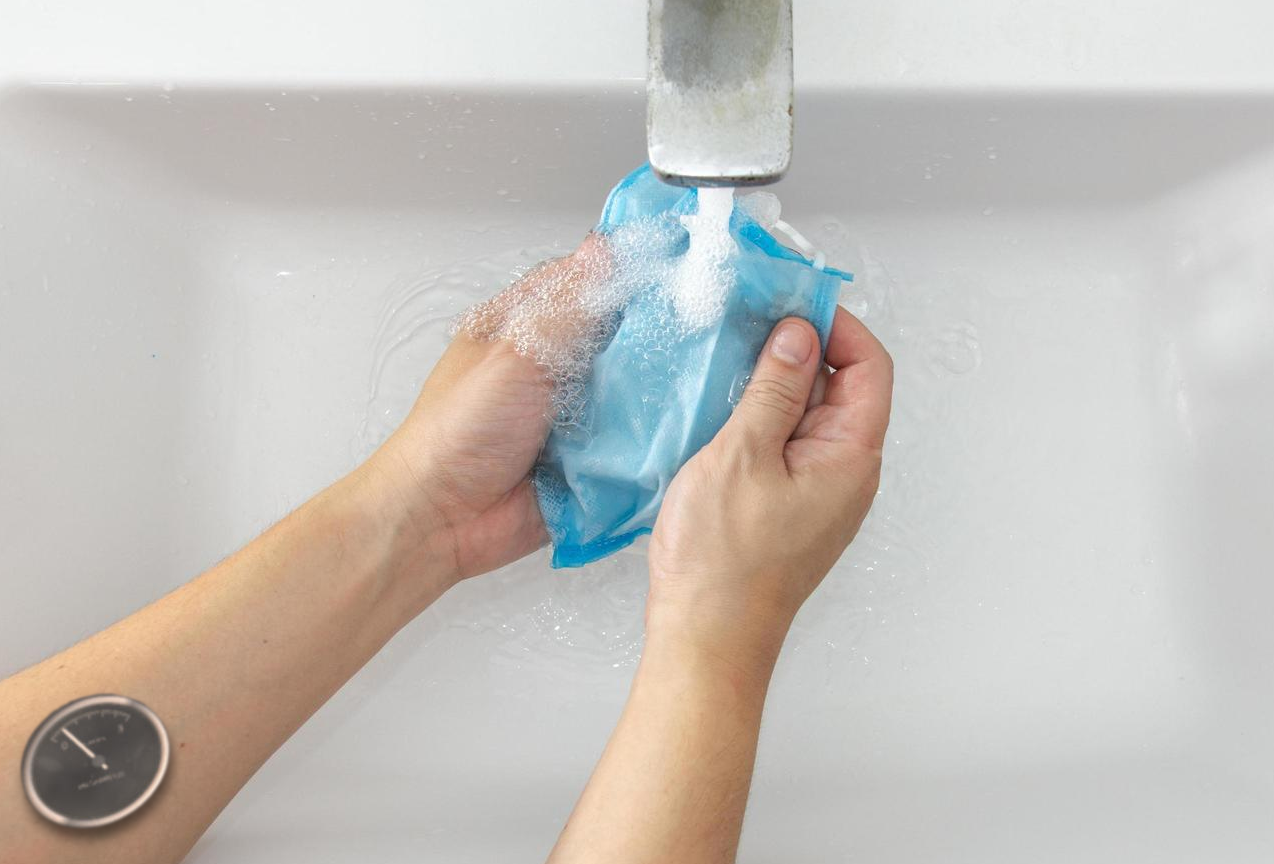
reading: 0.5 mA
